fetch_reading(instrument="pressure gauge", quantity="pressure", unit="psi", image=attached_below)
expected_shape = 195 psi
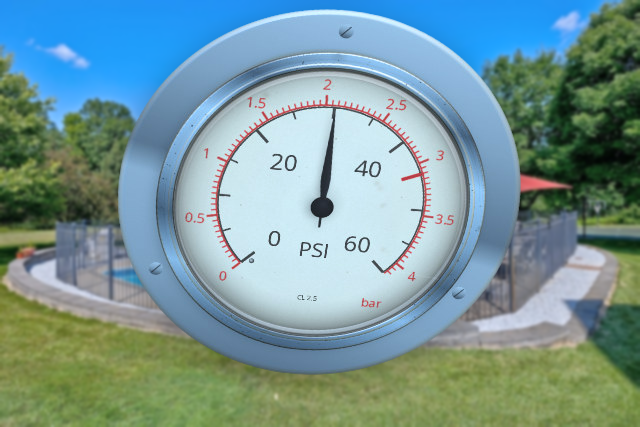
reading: 30 psi
